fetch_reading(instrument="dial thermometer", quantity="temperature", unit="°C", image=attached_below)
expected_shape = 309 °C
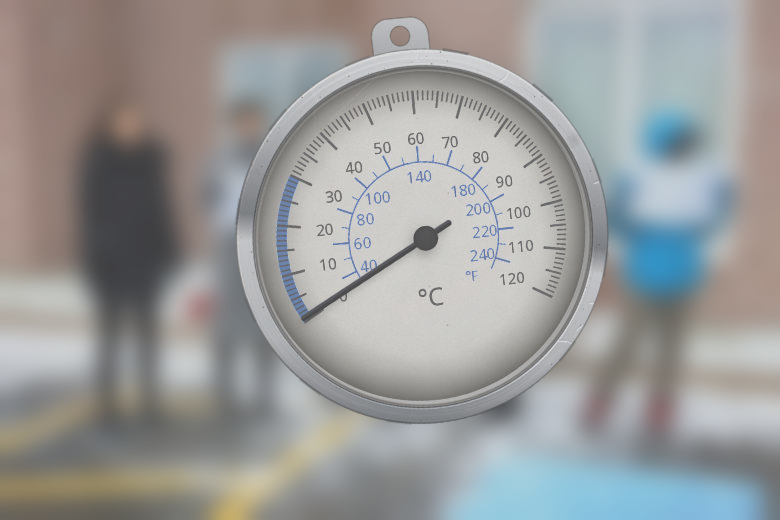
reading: 1 °C
